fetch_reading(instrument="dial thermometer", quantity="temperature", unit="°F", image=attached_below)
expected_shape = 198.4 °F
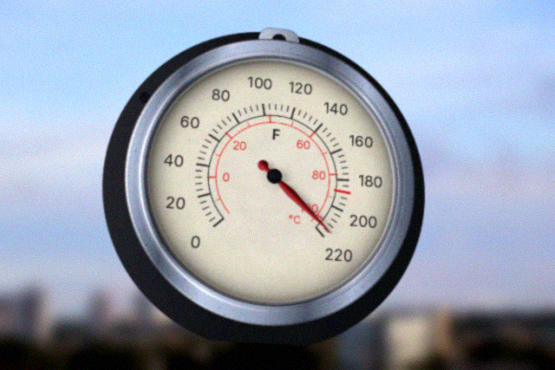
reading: 216 °F
